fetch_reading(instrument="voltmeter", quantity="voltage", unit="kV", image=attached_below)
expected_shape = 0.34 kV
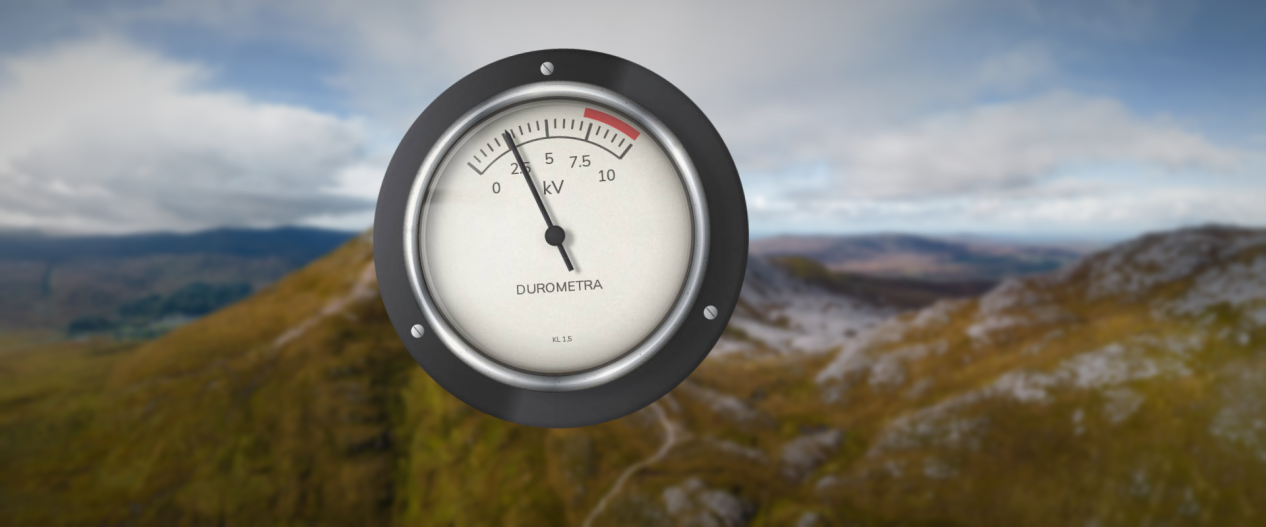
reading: 2.75 kV
